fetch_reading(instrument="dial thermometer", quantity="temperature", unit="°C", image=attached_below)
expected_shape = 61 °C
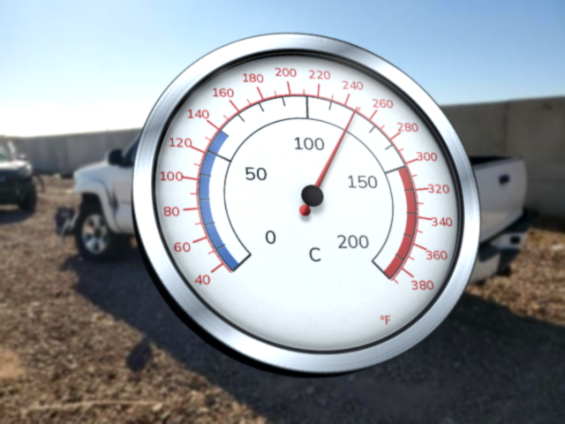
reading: 120 °C
